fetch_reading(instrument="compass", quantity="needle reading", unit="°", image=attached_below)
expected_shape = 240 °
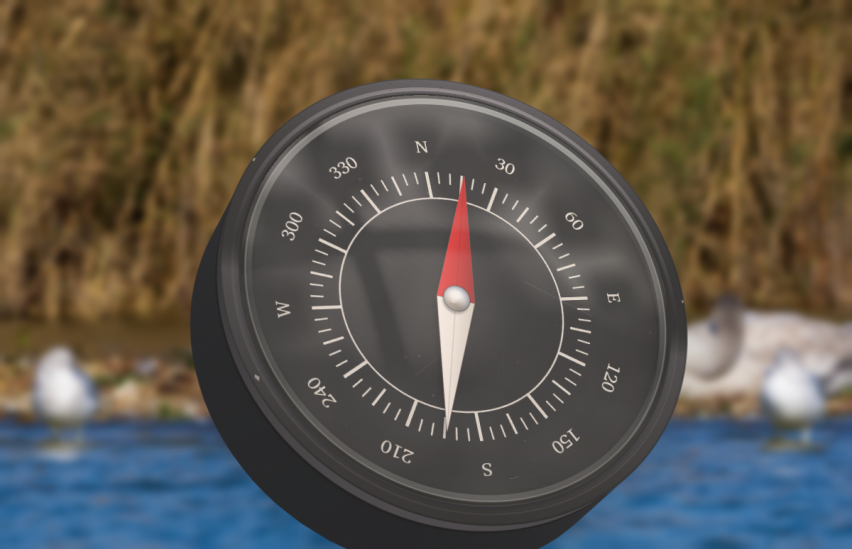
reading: 15 °
